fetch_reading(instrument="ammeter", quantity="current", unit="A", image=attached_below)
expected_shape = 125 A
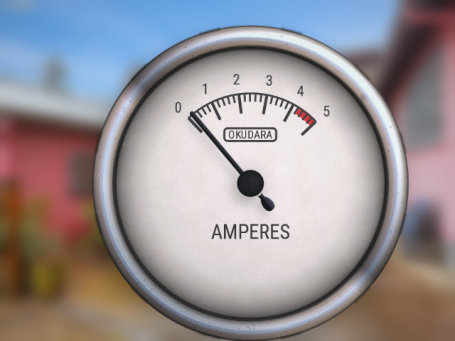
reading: 0.2 A
